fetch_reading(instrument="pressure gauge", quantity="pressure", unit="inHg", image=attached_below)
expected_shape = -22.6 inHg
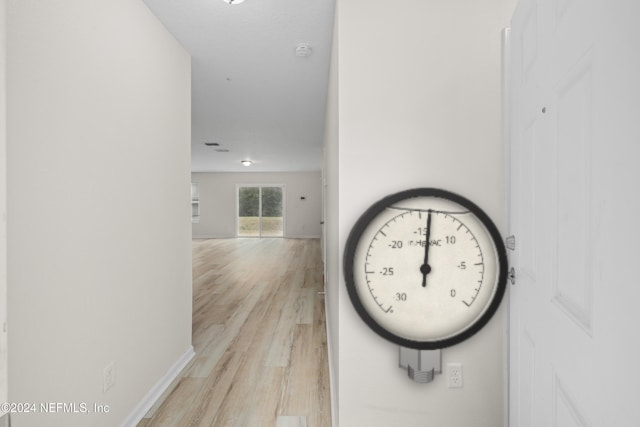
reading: -14 inHg
